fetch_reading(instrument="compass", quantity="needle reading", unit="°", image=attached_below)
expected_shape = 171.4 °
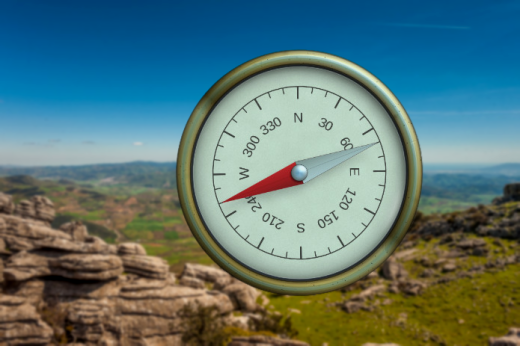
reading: 250 °
